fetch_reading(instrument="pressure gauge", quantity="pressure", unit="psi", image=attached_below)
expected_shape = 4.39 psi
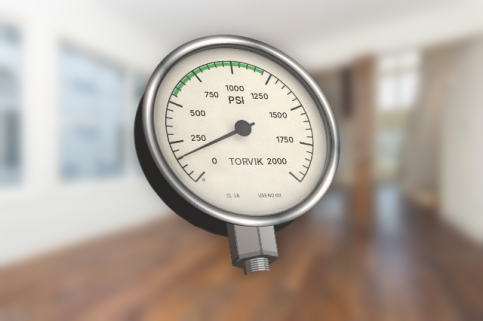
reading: 150 psi
